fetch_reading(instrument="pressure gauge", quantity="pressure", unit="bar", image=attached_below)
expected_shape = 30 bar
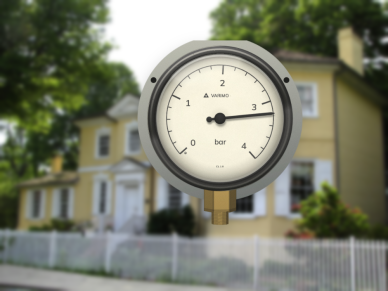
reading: 3.2 bar
